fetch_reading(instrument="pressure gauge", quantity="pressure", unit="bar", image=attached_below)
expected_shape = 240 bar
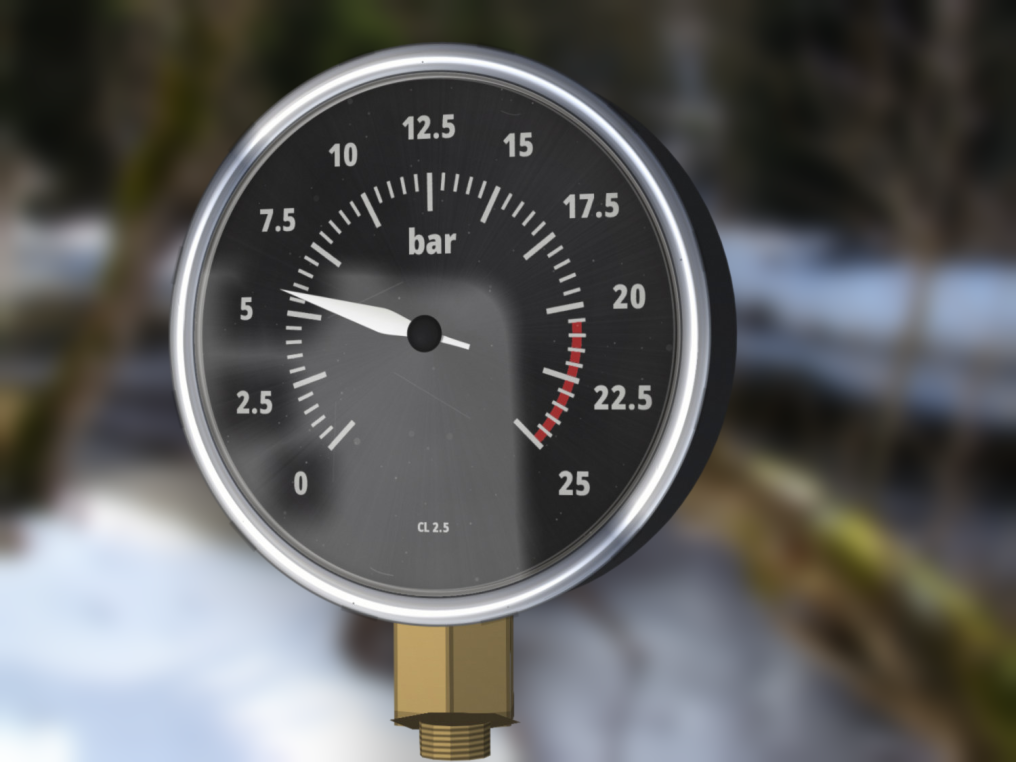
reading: 5.75 bar
